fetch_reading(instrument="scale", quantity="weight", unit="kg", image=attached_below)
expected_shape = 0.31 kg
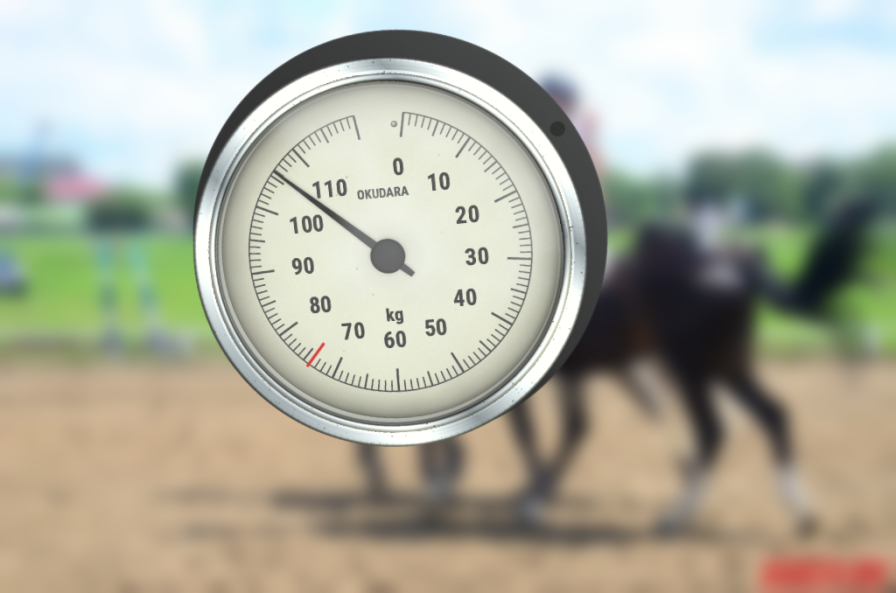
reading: 106 kg
